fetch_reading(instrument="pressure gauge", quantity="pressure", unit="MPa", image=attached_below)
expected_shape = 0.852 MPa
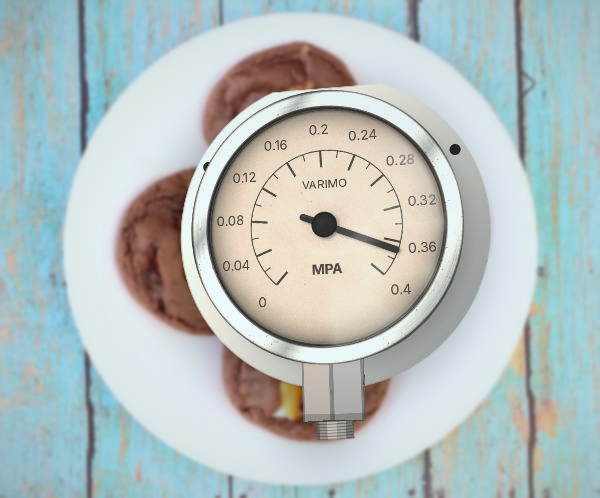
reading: 0.37 MPa
